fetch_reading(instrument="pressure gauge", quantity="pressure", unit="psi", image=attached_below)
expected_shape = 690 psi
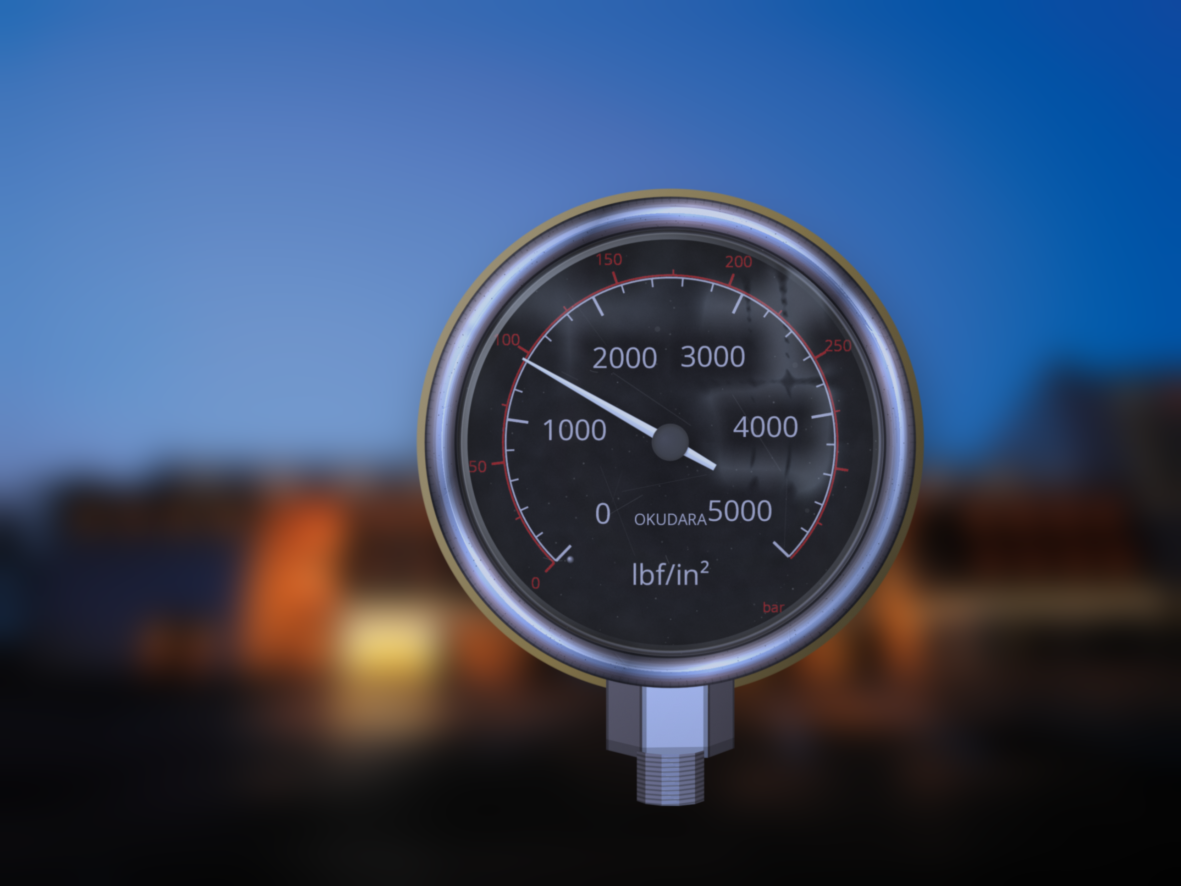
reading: 1400 psi
